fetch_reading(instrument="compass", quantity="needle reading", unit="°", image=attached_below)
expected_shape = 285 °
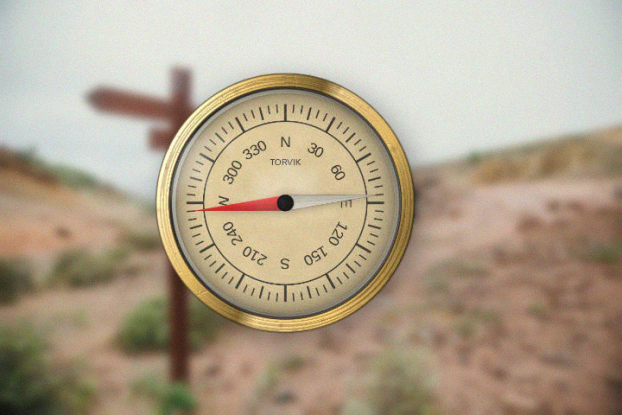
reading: 265 °
